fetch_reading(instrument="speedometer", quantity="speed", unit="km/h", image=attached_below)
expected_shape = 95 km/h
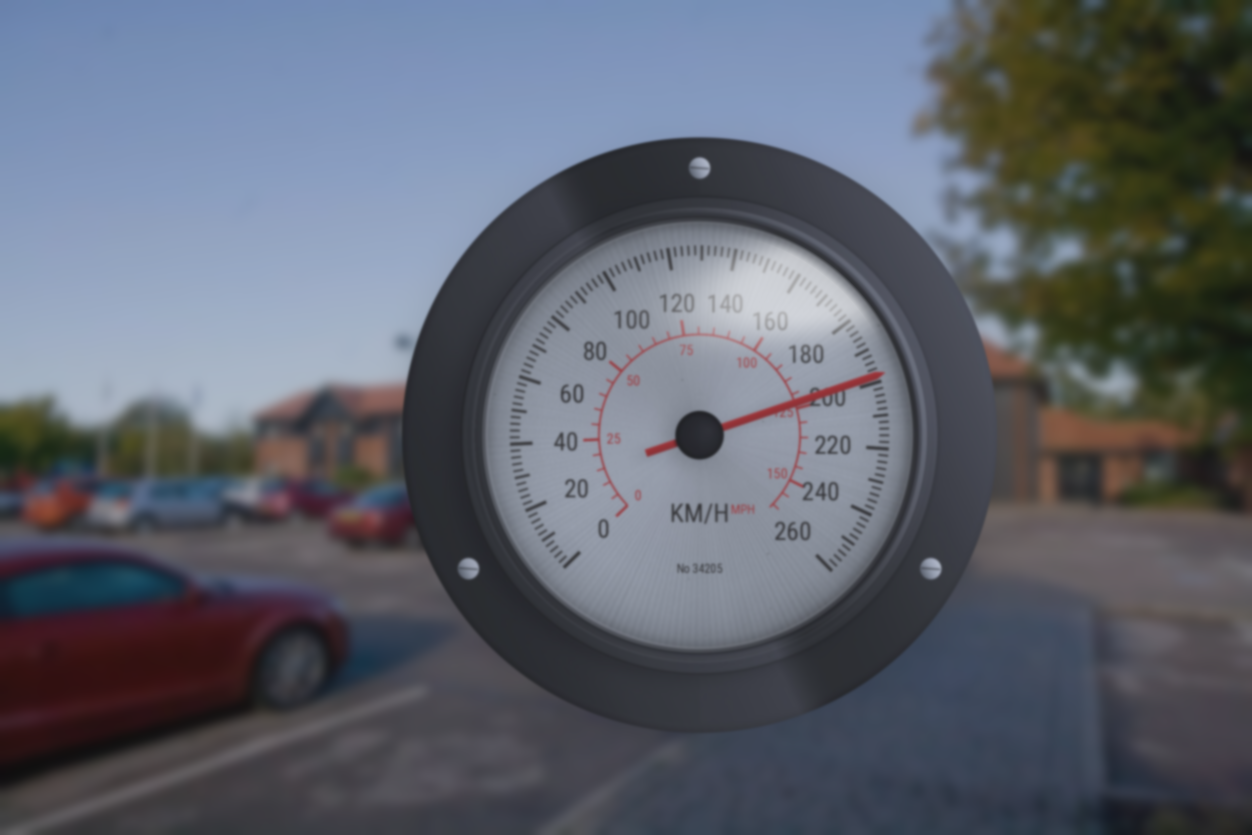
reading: 198 km/h
